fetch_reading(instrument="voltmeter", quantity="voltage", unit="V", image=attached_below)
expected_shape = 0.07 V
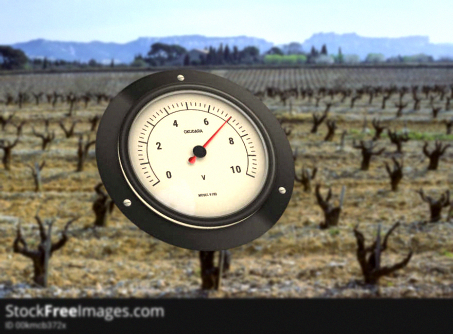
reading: 7 V
